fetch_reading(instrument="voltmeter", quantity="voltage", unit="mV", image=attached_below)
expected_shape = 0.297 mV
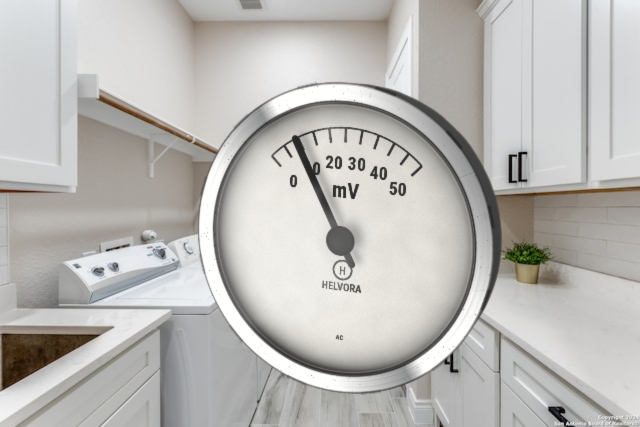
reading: 10 mV
